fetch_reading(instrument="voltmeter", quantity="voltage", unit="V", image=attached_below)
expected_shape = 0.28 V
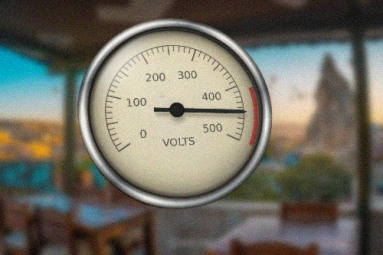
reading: 450 V
